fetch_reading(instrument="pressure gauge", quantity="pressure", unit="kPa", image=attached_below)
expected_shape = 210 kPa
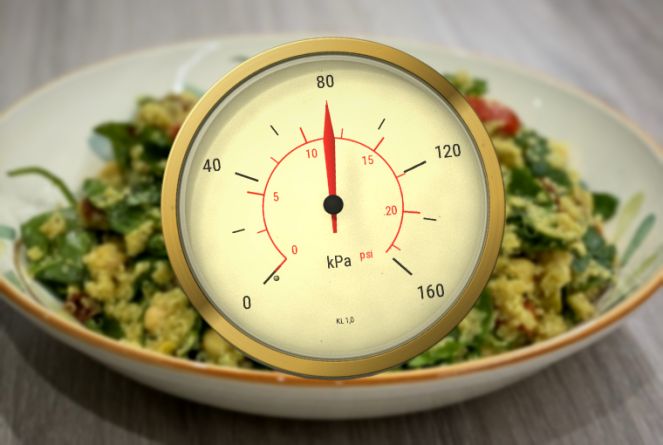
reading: 80 kPa
